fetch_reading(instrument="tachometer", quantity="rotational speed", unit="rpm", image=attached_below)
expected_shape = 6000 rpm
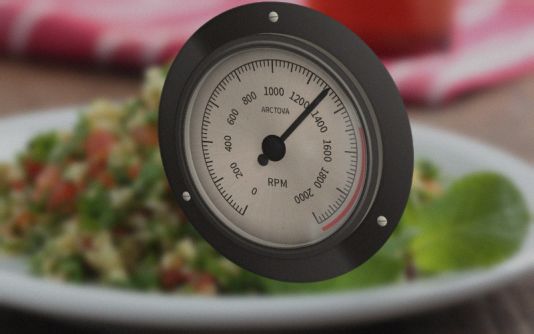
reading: 1300 rpm
